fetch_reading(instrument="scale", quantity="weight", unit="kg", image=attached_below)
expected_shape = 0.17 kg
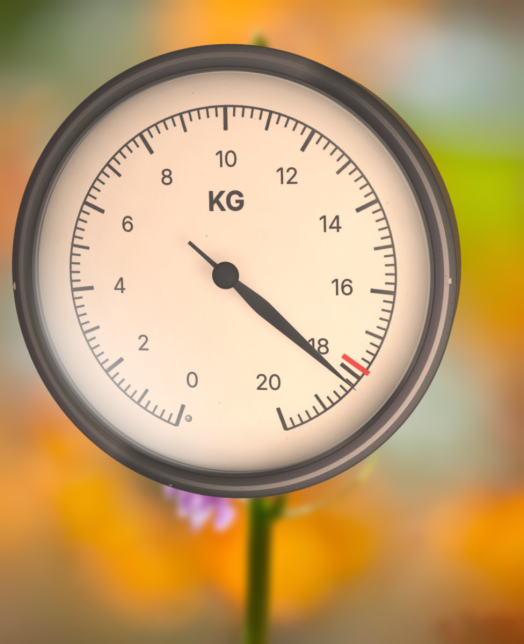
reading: 18.2 kg
